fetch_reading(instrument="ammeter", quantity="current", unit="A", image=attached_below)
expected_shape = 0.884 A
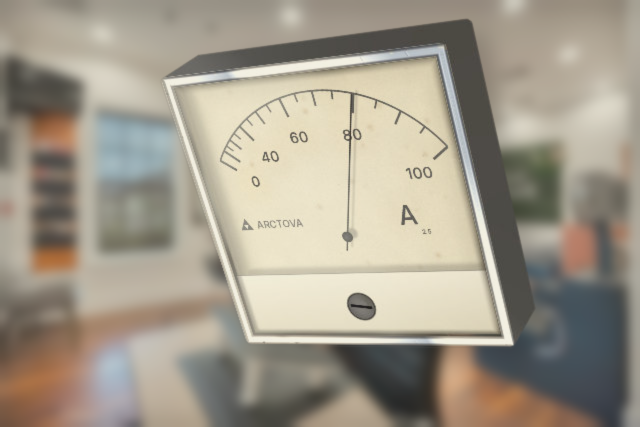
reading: 80 A
